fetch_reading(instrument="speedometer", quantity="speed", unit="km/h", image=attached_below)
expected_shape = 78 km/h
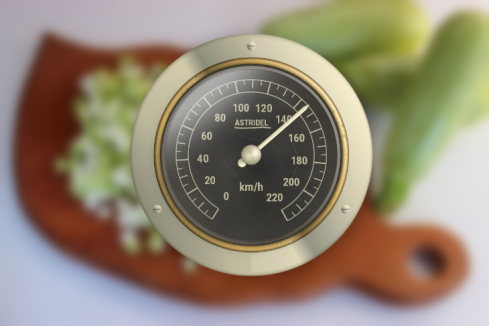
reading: 145 km/h
